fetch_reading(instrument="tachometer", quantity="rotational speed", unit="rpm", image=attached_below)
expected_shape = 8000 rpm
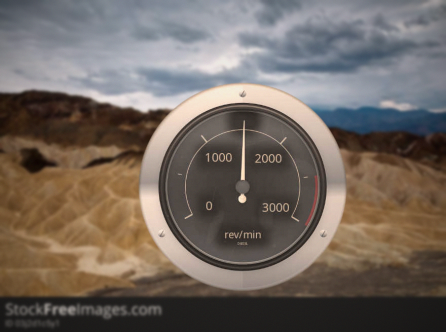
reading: 1500 rpm
